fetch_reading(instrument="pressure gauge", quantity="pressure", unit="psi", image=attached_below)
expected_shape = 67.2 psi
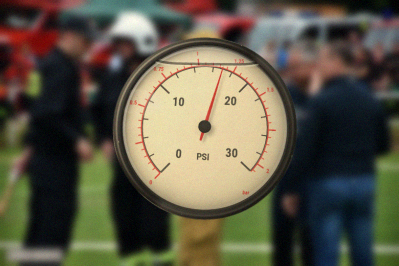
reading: 17 psi
